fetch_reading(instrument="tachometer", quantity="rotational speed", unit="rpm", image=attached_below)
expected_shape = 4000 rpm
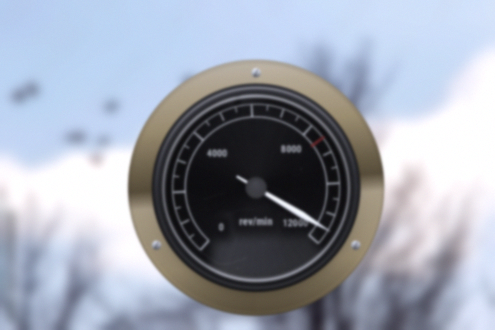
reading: 11500 rpm
